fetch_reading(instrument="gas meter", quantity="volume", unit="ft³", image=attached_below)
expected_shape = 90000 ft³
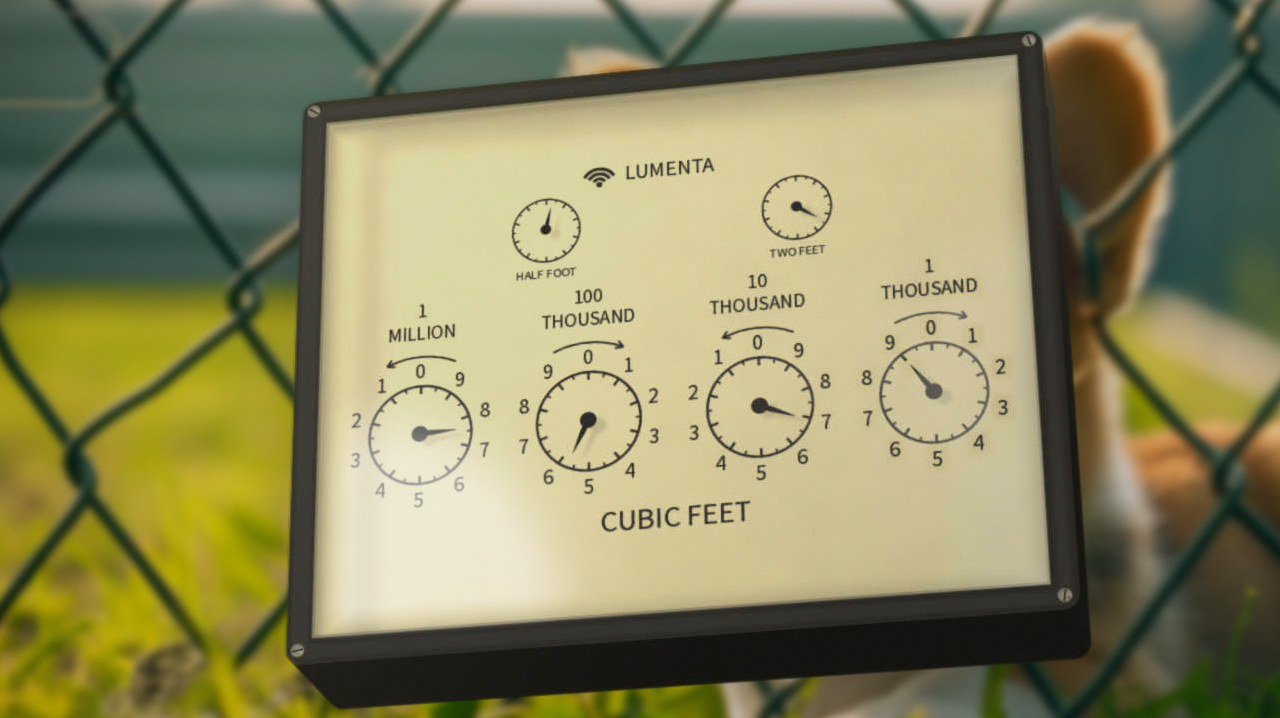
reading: 756900 ft³
